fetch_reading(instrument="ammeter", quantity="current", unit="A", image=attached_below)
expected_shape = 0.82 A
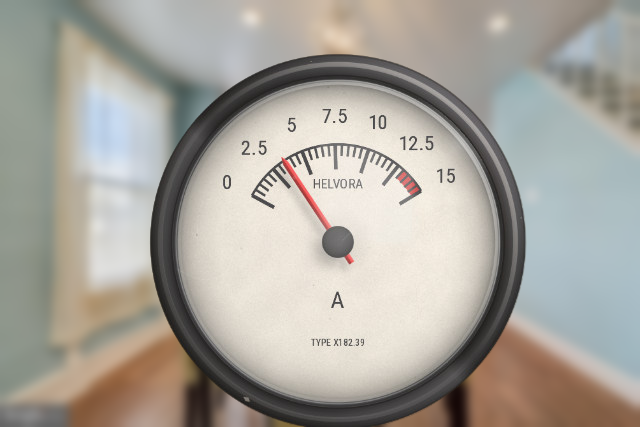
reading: 3.5 A
